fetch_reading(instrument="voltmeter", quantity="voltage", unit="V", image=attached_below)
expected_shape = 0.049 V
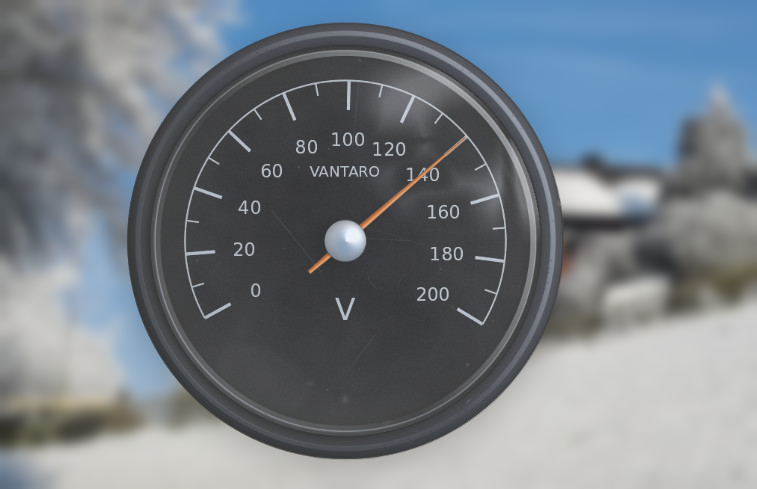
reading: 140 V
